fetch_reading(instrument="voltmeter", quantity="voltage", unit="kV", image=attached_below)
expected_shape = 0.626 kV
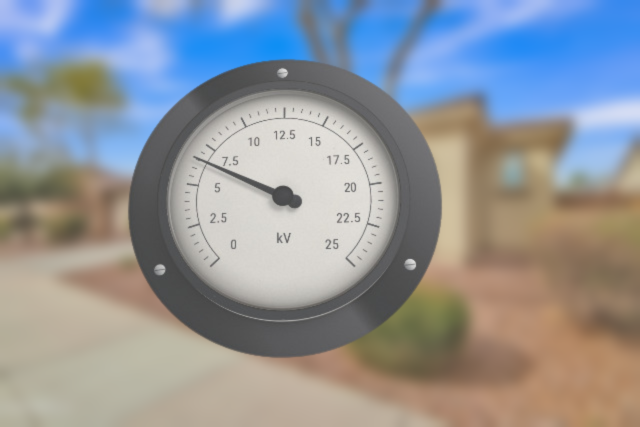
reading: 6.5 kV
